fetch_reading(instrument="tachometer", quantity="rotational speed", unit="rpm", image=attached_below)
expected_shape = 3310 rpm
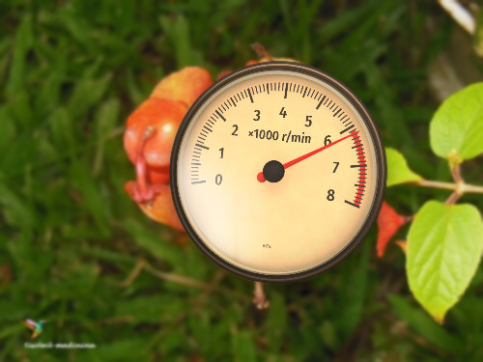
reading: 6200 rpm
